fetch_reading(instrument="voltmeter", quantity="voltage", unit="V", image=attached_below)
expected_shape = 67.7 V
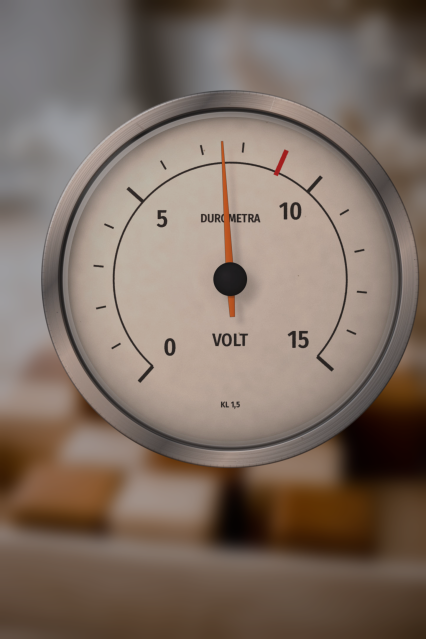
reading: 7.5 V
